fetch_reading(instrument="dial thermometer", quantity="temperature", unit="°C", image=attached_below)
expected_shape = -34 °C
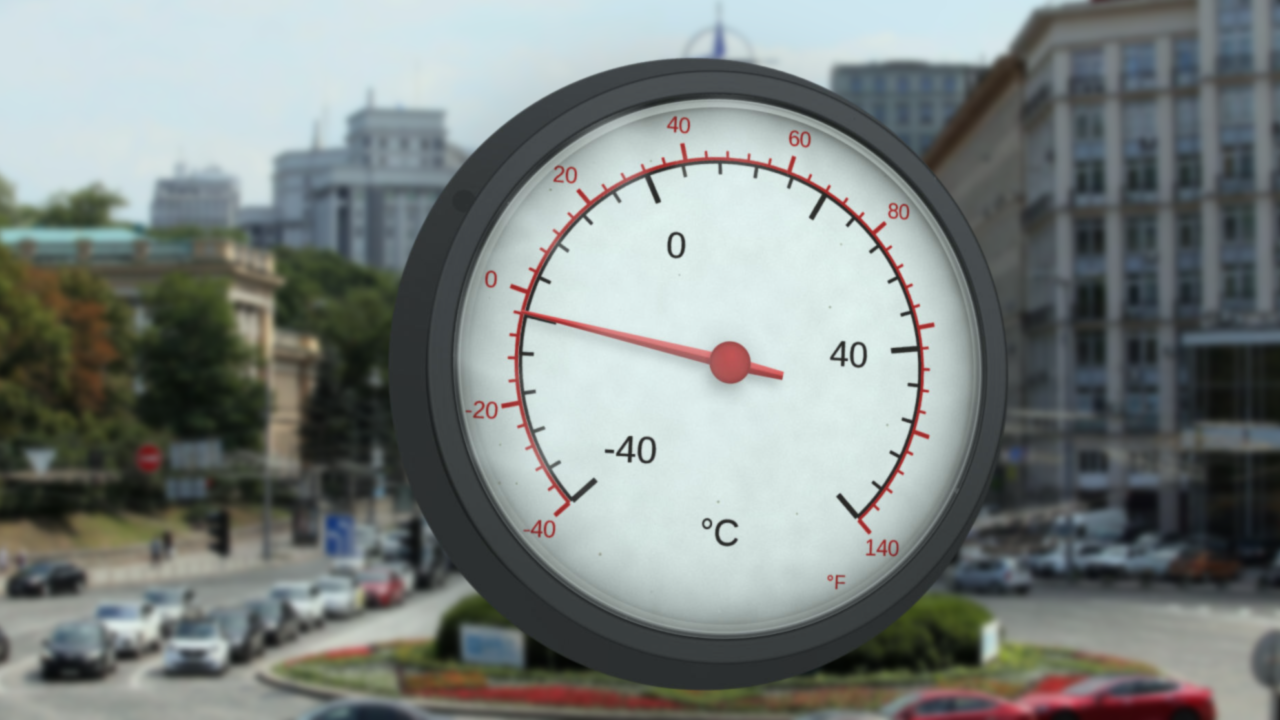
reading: -20 °C
